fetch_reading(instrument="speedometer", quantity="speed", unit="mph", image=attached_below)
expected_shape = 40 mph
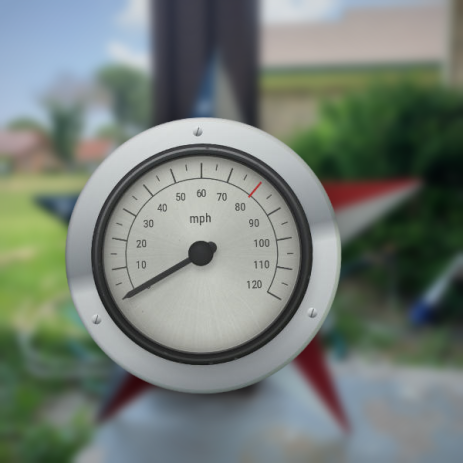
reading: 0 mph
